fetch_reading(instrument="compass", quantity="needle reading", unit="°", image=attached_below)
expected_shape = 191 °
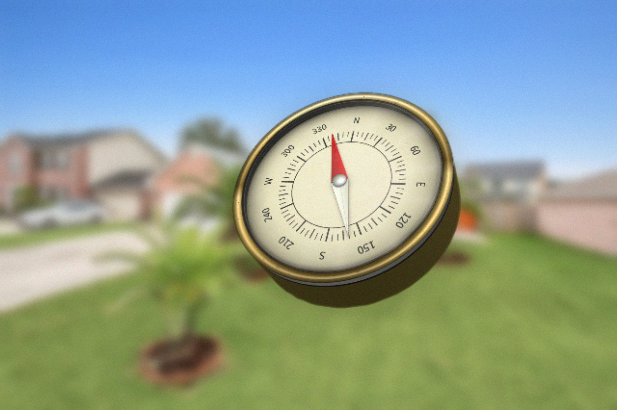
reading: 340 °
